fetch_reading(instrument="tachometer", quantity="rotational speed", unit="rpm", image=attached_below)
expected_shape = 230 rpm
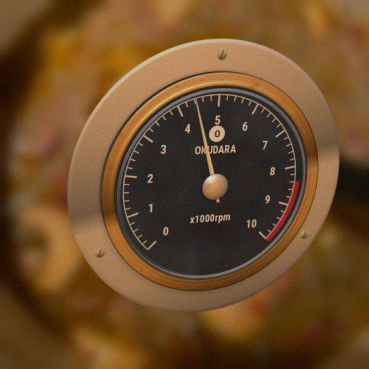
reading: 4400 rpm
